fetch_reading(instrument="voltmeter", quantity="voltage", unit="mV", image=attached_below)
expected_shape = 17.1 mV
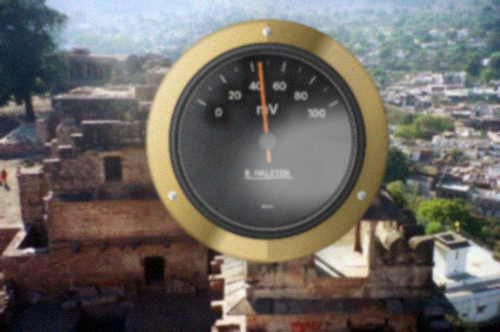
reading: 45 mV
